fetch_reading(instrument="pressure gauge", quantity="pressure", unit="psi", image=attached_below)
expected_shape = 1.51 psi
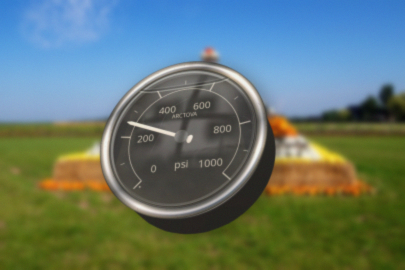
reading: 250 psi
